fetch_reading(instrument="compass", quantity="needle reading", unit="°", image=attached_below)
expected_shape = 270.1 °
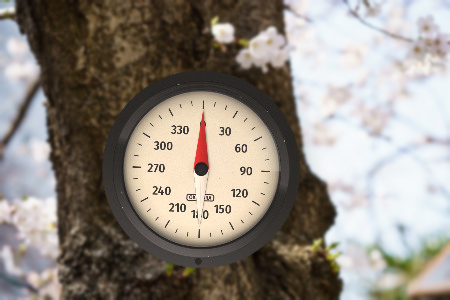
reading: 0 °
